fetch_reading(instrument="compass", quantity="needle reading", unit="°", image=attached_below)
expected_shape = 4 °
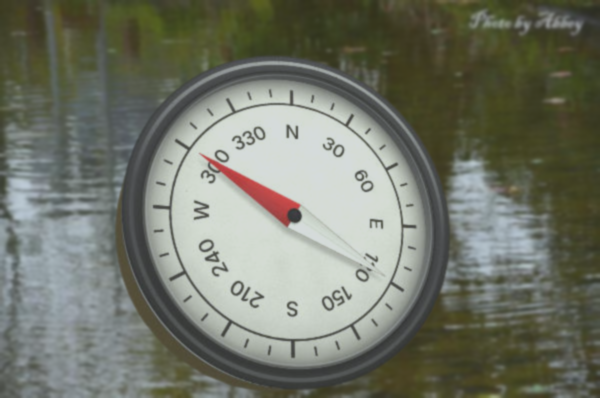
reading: 300 °
